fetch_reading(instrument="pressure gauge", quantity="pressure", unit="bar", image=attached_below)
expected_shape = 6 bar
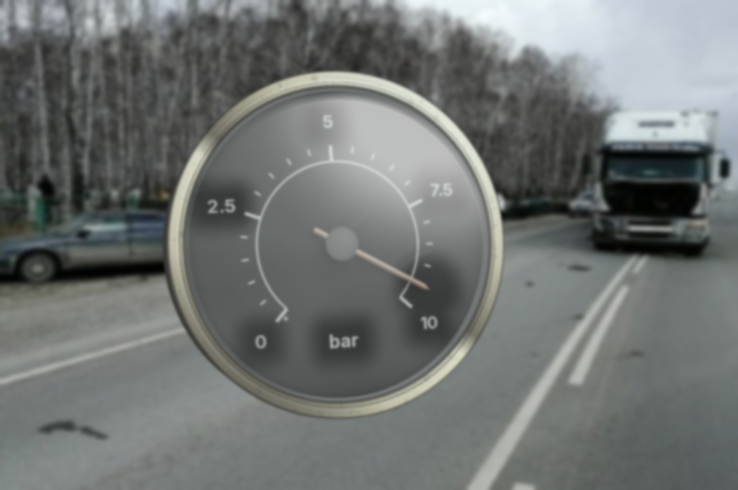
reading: 9.5 bar
